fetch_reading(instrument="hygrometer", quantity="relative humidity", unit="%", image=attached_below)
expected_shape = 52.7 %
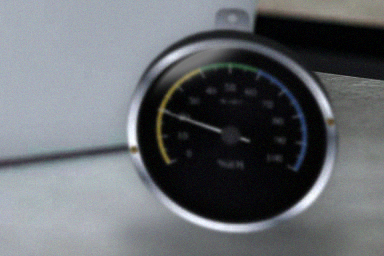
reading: 20 %
